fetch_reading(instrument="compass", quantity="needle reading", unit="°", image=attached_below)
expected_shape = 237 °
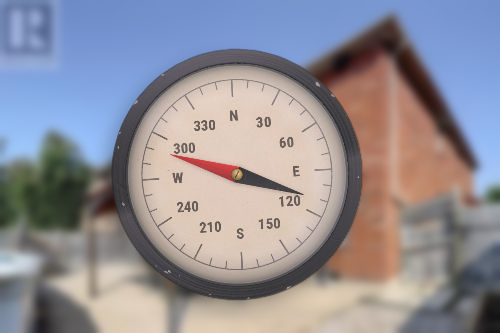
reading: 290 °
